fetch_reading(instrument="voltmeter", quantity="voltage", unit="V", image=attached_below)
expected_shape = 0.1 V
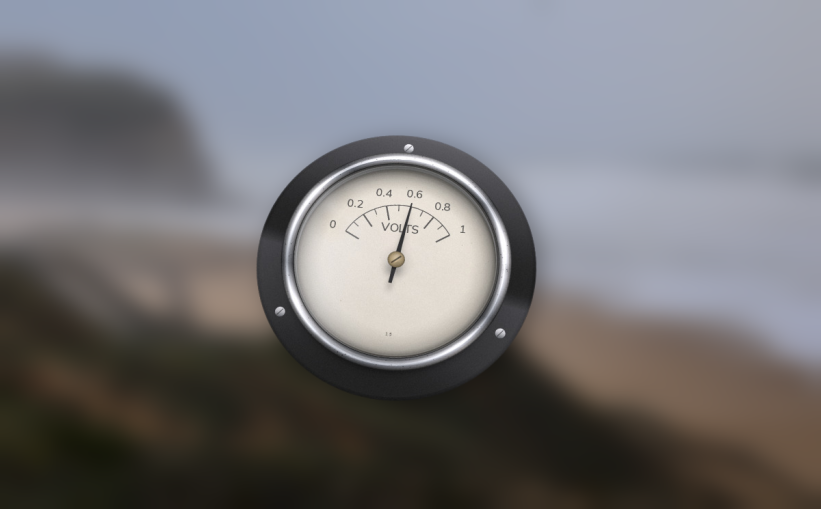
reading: 0.6 V
